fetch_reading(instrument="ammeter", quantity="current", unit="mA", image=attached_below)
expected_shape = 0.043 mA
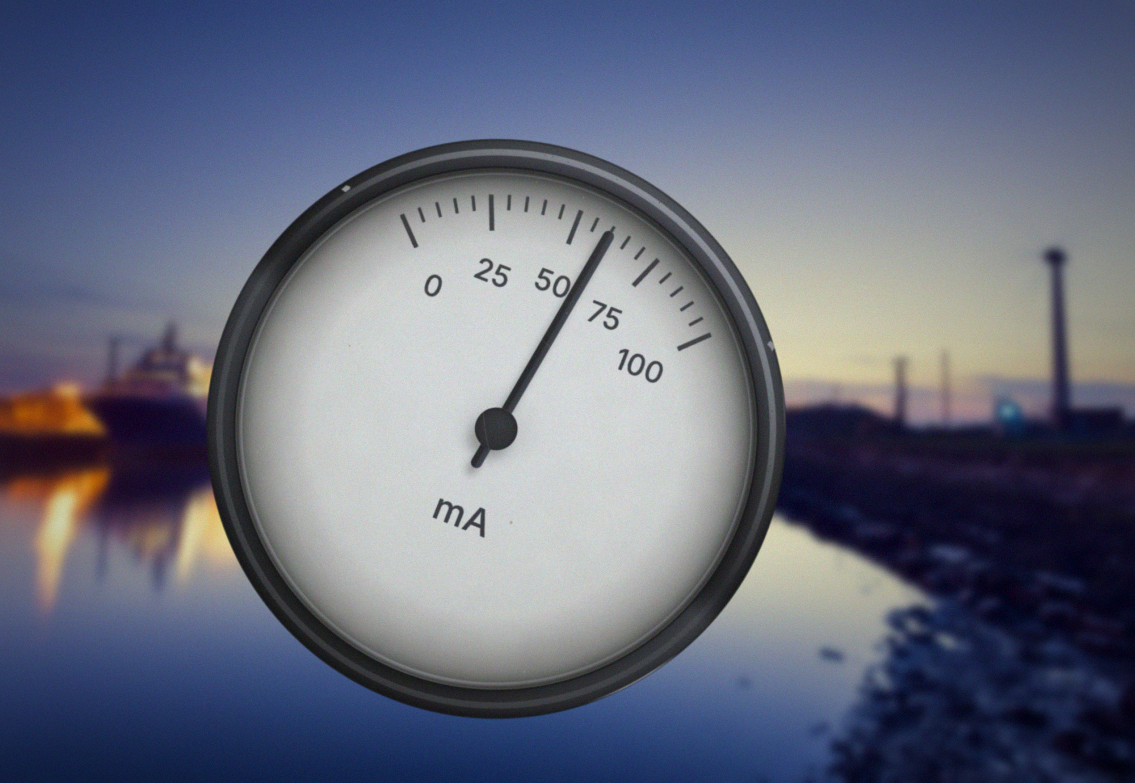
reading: 60 mA
